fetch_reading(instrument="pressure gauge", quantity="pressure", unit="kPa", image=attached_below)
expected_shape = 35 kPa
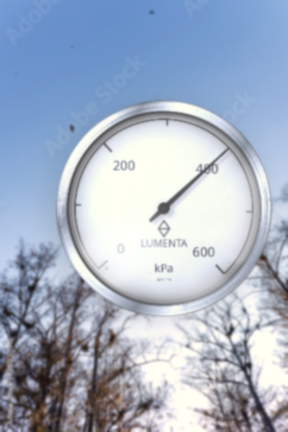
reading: 400 kPa
